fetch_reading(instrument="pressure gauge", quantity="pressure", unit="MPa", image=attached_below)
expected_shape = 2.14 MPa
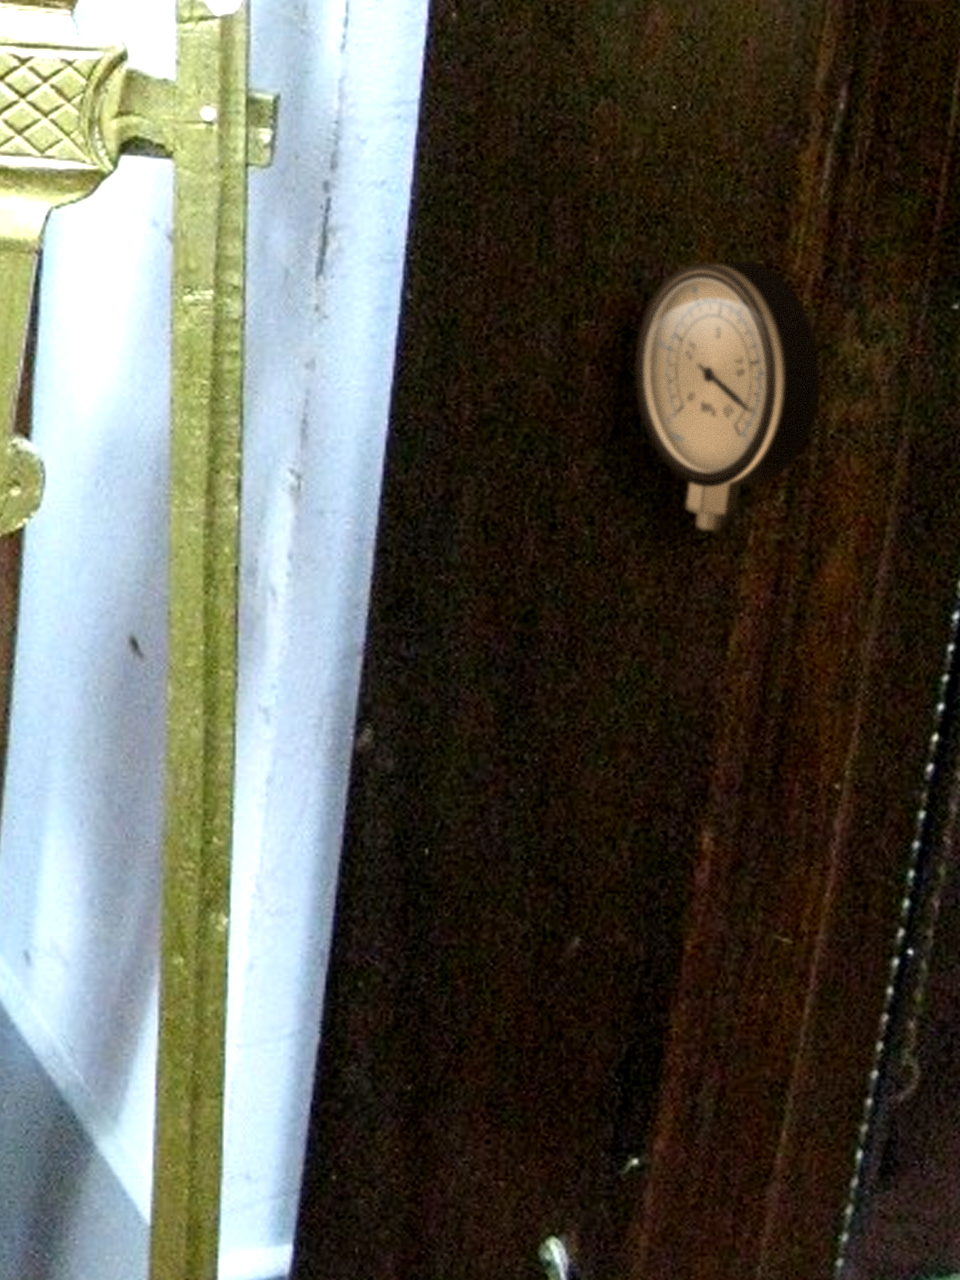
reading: 9 MPa
